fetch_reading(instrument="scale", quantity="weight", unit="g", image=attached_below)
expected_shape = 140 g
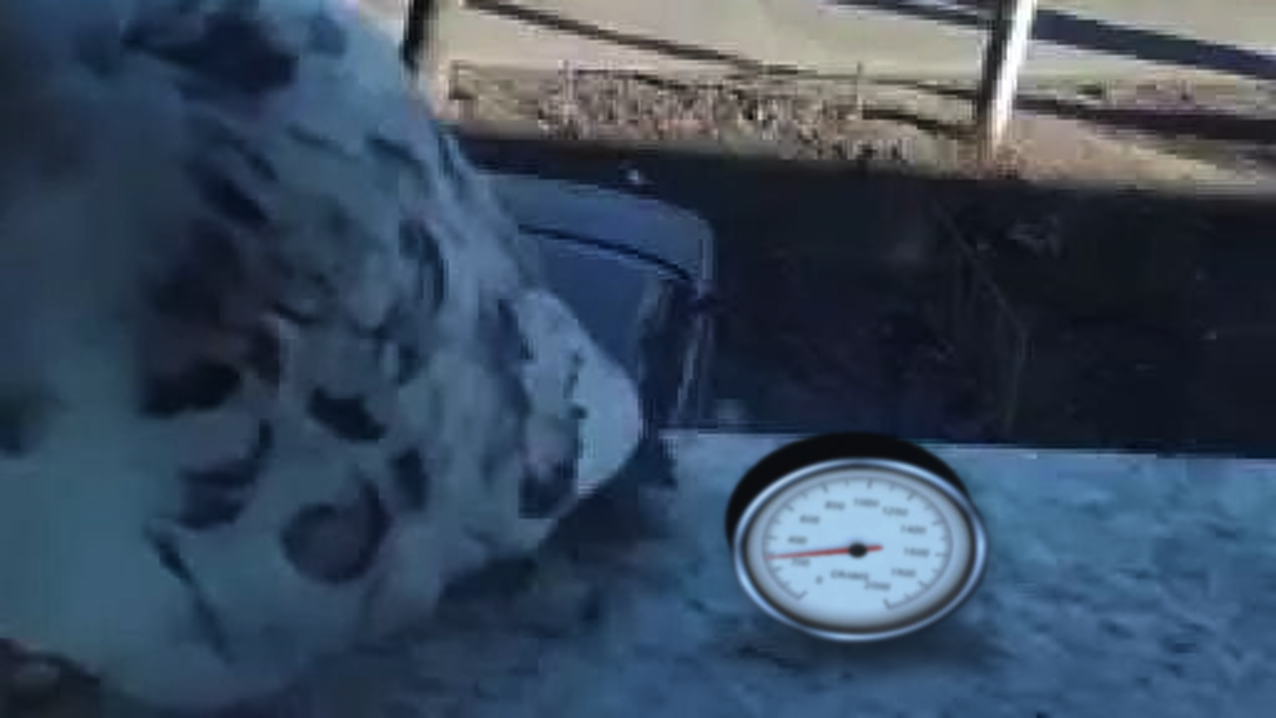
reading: 300 g
